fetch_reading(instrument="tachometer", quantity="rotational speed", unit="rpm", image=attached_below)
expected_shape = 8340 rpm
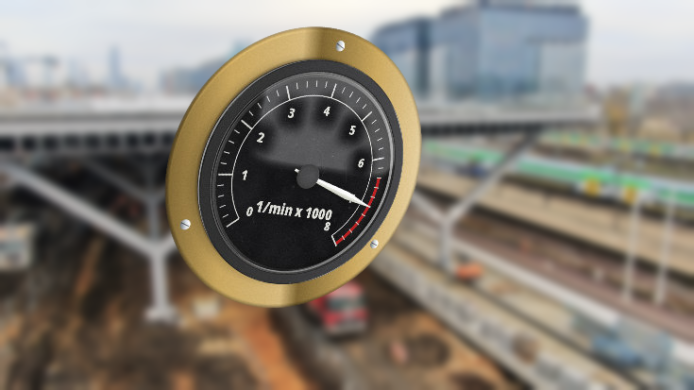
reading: 7000 rpm
